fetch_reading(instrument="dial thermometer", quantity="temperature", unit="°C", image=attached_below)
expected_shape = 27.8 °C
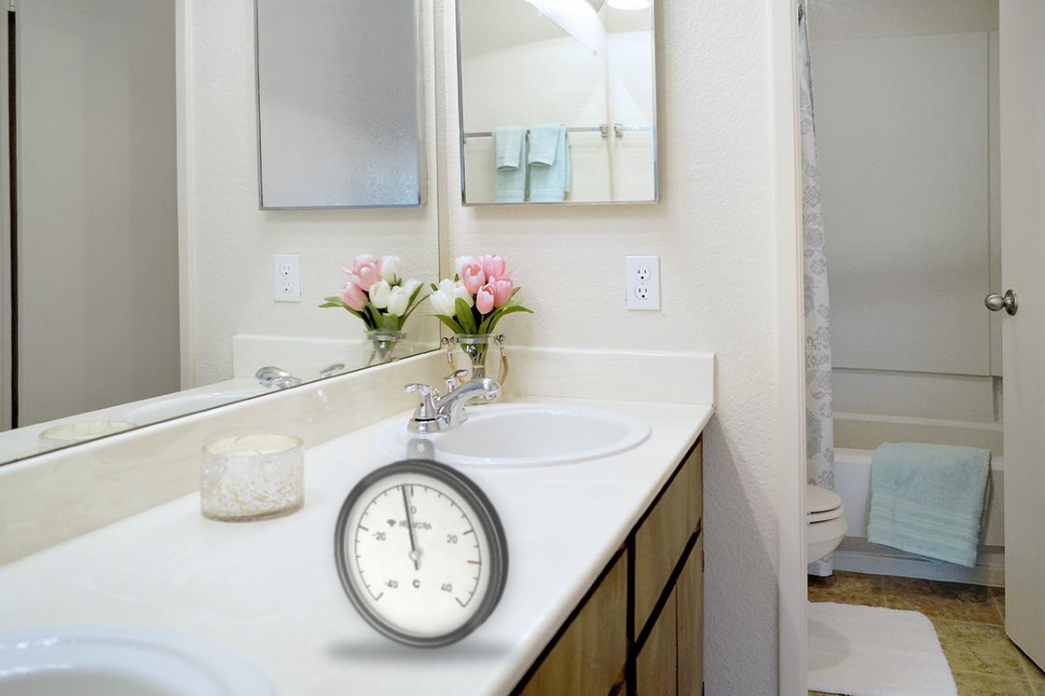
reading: -2 °C
